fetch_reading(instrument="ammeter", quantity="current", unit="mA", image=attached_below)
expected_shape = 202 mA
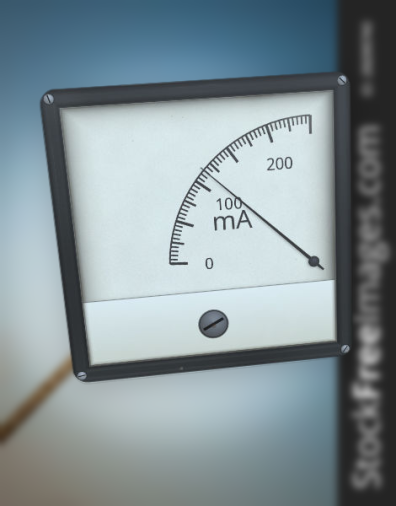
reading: 115 mA
